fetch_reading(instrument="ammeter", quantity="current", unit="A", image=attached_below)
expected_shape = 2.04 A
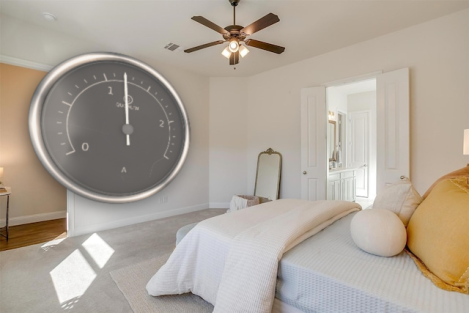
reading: 1.2 A
